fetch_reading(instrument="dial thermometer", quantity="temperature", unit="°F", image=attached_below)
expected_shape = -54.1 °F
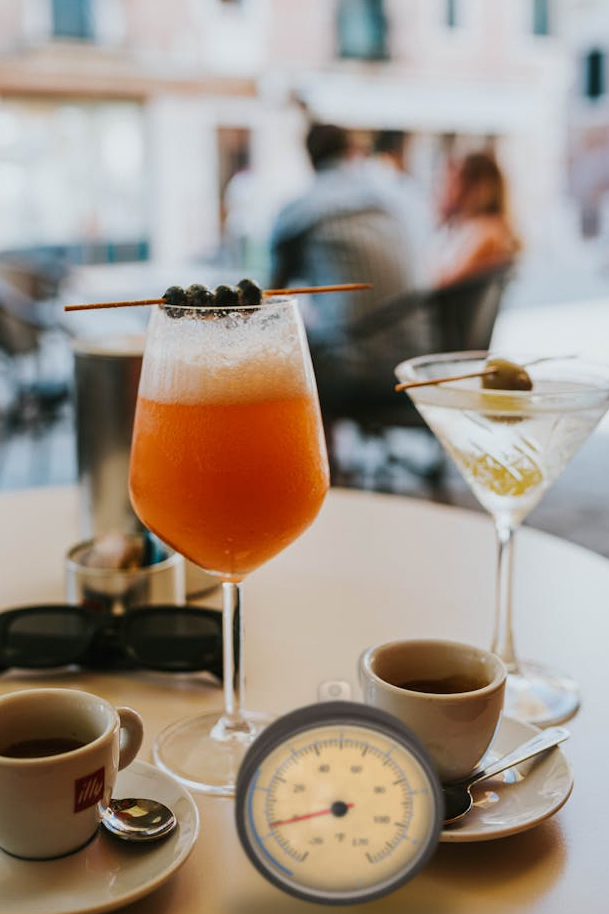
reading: 0 °F
